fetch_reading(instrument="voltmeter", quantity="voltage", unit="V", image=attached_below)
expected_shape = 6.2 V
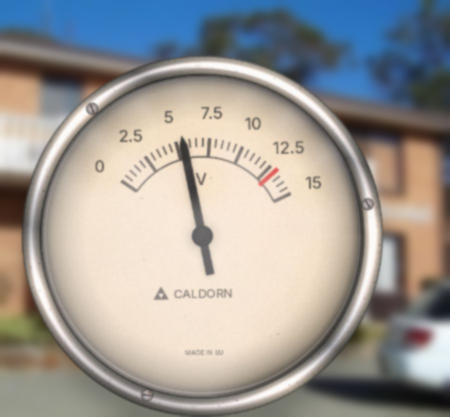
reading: 5.5 V
